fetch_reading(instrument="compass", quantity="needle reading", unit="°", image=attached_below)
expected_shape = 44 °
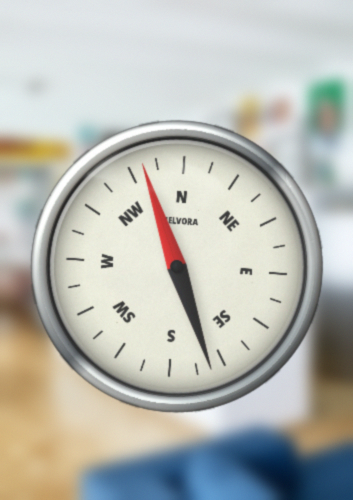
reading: 337.5 °
